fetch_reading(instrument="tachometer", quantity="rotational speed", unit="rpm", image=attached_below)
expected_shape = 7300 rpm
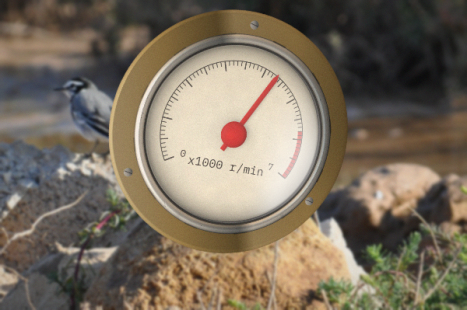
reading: 4300 rpm
